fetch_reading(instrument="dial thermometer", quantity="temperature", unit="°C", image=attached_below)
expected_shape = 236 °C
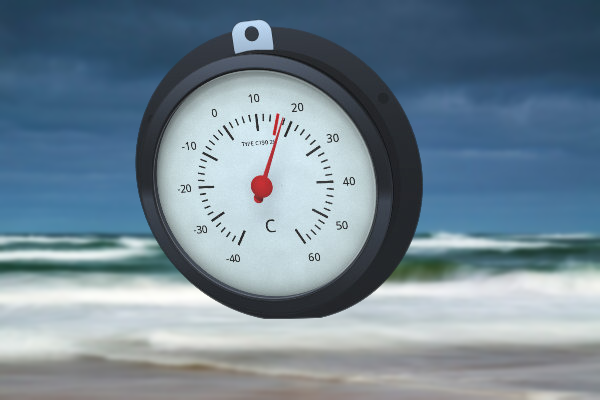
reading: 18 °C
